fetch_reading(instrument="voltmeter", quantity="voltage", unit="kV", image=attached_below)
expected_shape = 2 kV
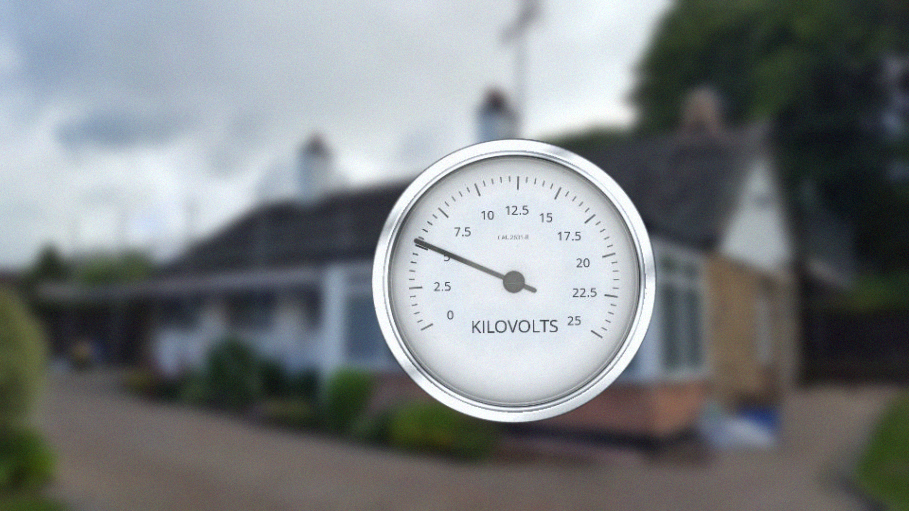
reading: 5.25 kV
